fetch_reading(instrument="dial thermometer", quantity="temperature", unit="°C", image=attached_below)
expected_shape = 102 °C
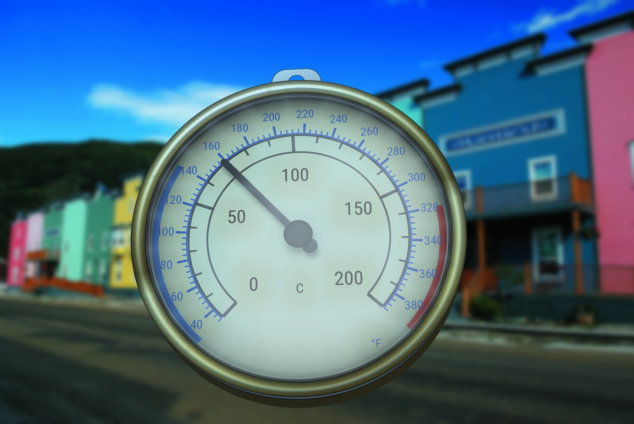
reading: 70 °C
